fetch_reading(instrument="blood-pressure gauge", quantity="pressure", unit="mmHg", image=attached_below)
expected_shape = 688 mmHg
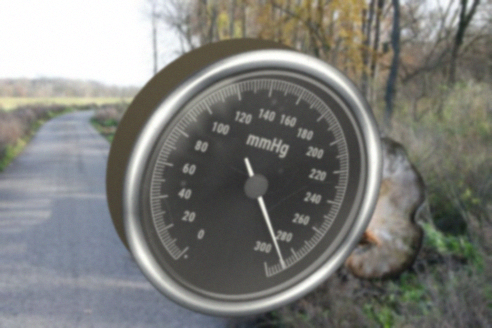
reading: 290 mmHg
